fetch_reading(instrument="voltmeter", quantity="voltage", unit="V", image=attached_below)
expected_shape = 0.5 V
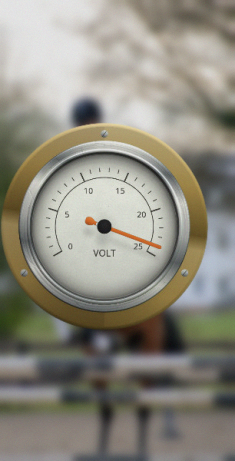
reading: 24 V
